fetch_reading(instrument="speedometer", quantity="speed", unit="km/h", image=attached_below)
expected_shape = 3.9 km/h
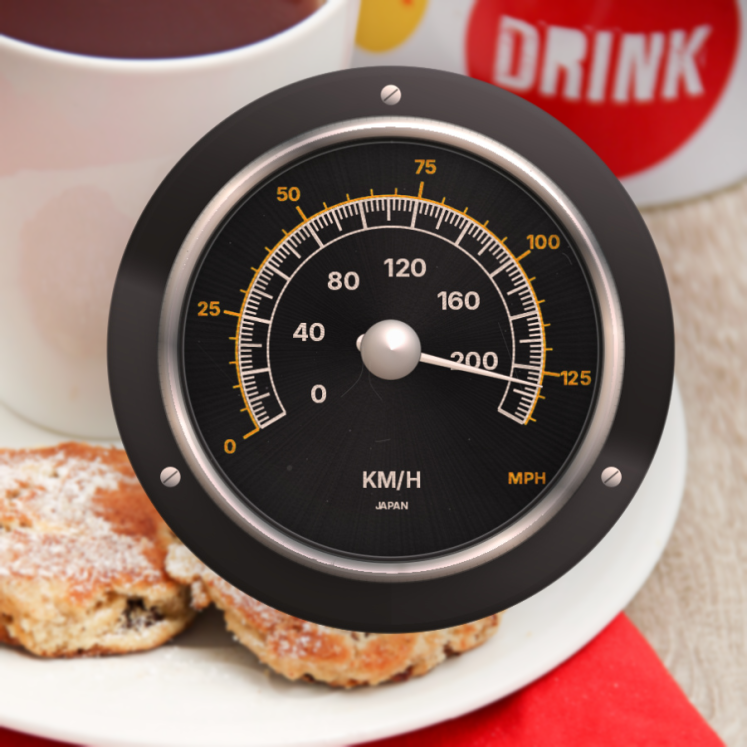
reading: 206 km/h
